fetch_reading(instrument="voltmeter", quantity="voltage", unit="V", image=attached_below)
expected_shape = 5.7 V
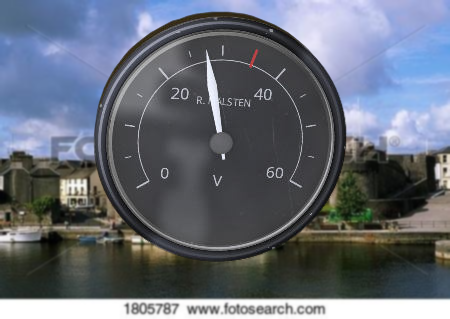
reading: 27.5 V
